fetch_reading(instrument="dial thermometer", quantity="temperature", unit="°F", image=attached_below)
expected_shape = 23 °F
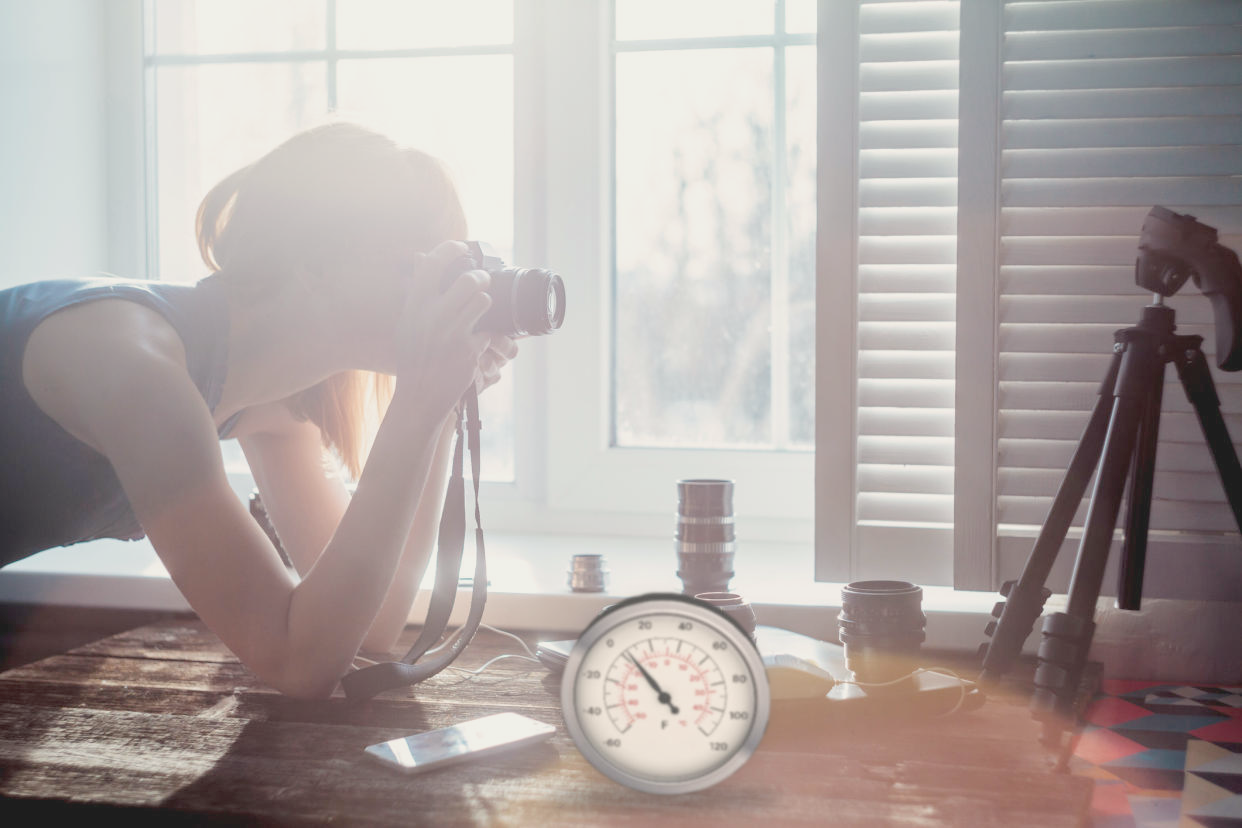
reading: 5 °F
